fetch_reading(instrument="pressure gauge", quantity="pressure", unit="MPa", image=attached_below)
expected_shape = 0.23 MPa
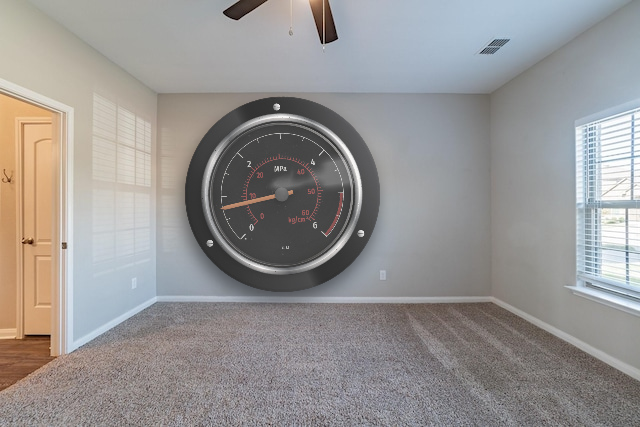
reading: 0.75 MPa
